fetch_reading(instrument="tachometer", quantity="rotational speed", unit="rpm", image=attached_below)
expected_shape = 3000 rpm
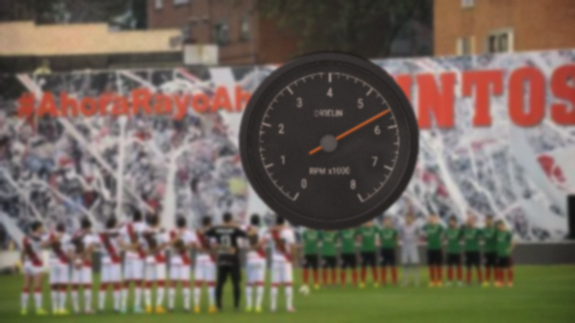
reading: 5600 rpm
